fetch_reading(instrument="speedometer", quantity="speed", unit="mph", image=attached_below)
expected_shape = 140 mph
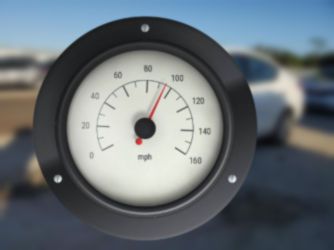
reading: 95 mph
